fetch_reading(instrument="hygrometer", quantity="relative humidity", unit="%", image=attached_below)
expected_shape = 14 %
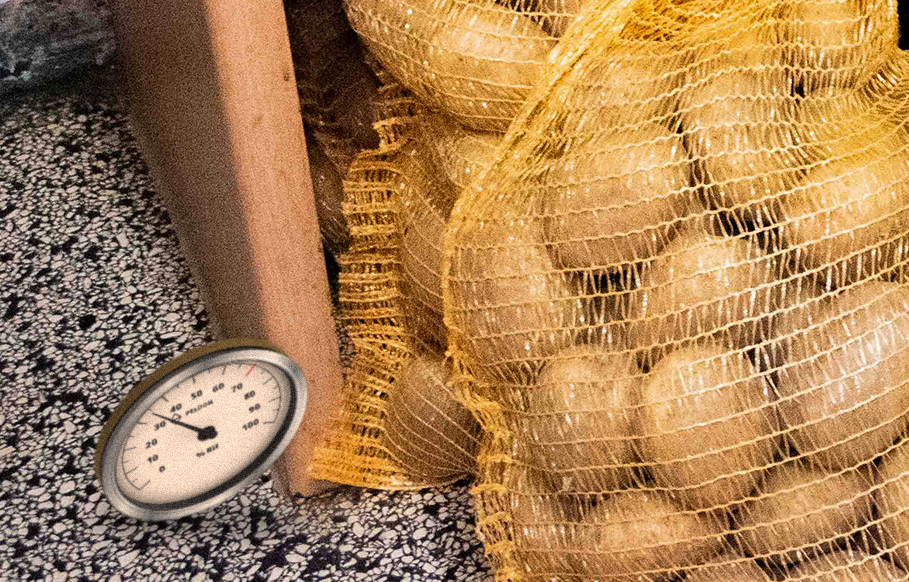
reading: 35 %
